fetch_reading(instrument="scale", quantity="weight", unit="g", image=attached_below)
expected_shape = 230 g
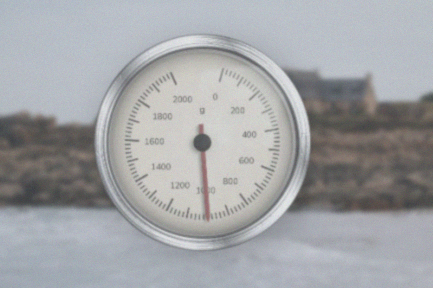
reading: 1000 g
